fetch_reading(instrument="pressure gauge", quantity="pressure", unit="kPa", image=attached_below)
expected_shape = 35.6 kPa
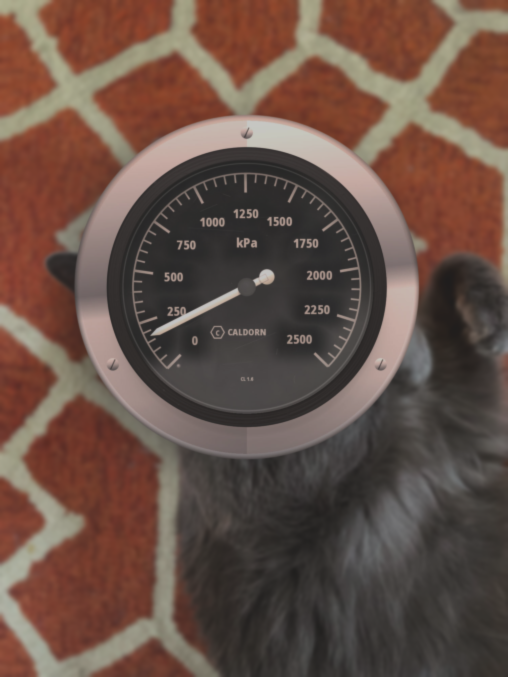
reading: 175 kPa
